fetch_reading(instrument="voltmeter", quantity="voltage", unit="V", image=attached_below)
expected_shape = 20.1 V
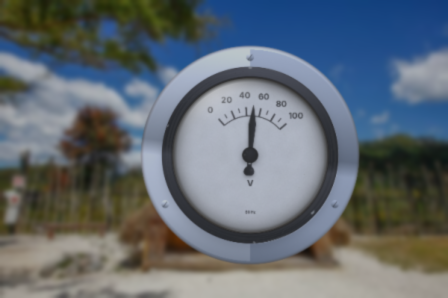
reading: 50 V
